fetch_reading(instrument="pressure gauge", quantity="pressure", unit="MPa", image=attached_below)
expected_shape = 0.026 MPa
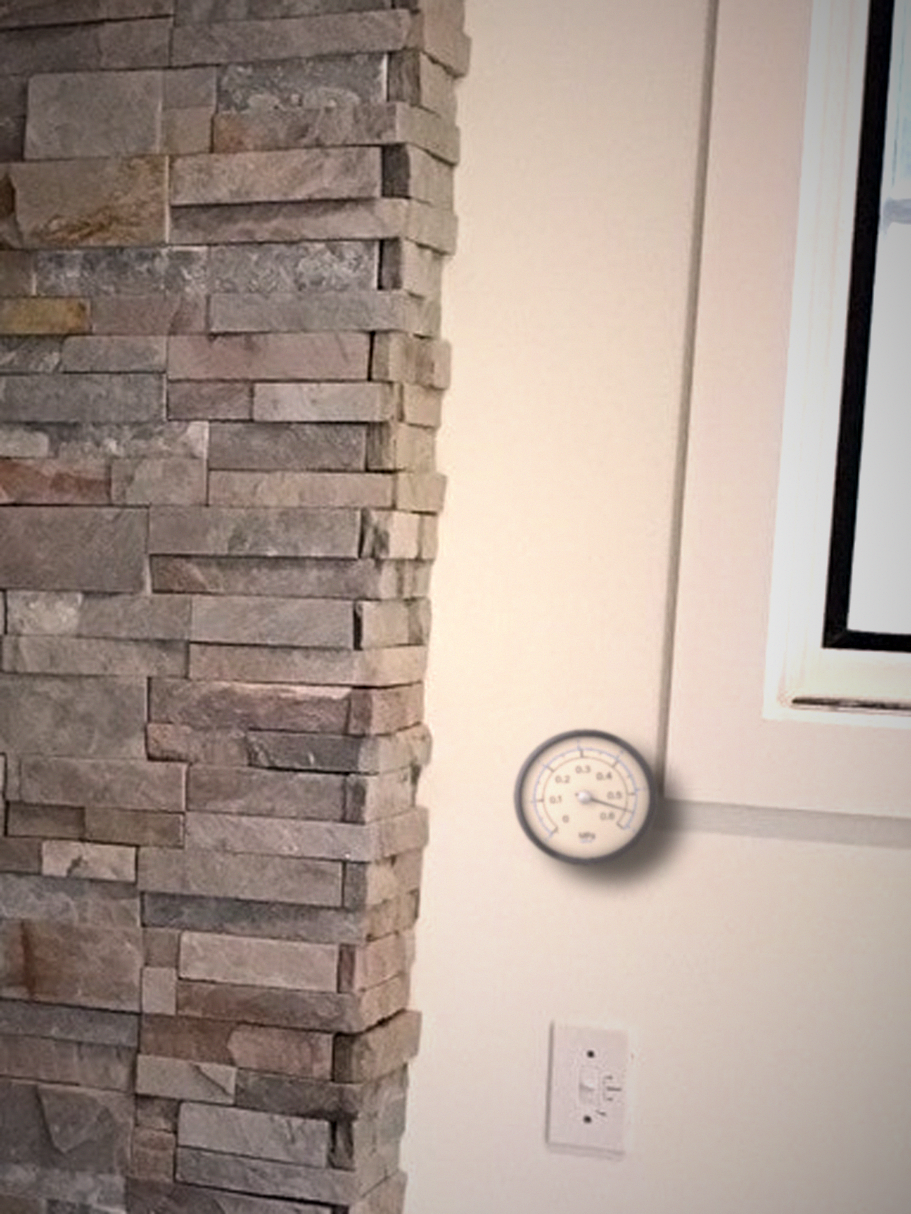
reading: 0.55 MPa
